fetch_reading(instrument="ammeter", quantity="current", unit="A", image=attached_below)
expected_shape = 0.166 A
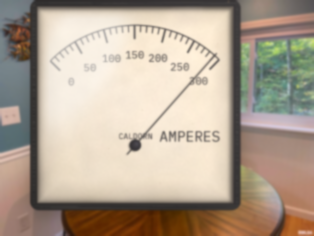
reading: 290 A
